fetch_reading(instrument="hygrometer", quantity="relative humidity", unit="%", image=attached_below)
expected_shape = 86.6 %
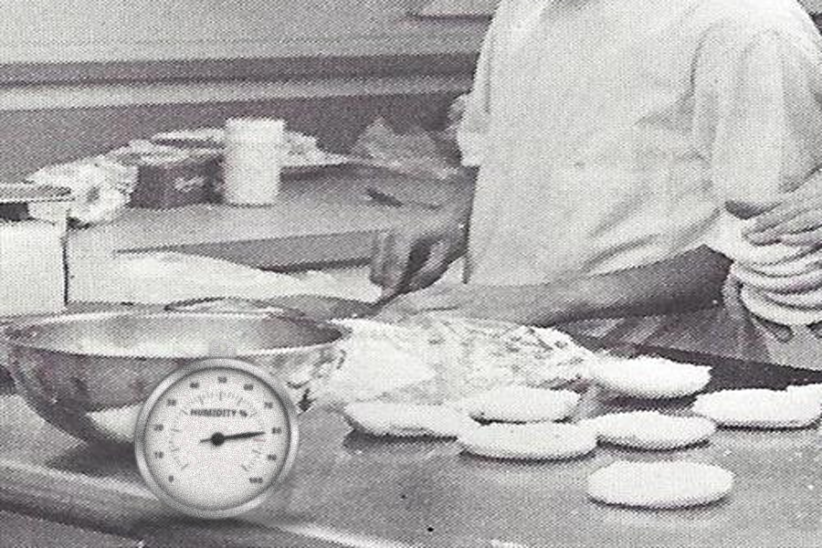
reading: 80 %
